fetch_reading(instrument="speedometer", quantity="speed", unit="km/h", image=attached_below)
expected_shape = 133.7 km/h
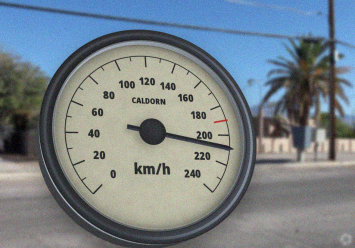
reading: 210 km/h
